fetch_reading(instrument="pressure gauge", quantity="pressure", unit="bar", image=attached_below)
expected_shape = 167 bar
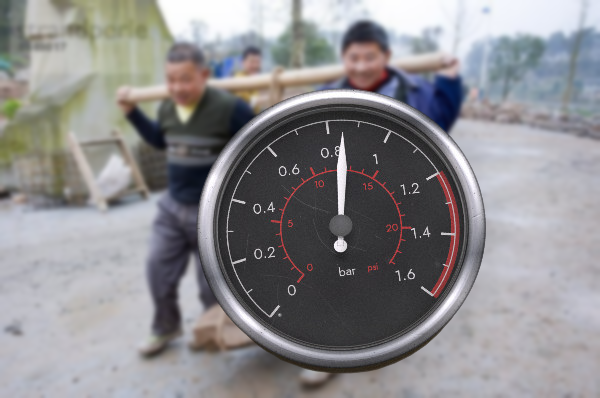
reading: 0.85 bar
